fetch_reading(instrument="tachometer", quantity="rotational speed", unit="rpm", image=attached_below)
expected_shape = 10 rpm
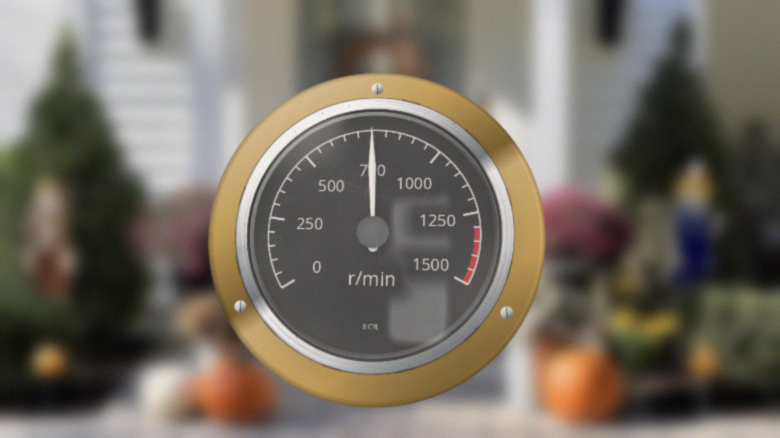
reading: 750 rpm
